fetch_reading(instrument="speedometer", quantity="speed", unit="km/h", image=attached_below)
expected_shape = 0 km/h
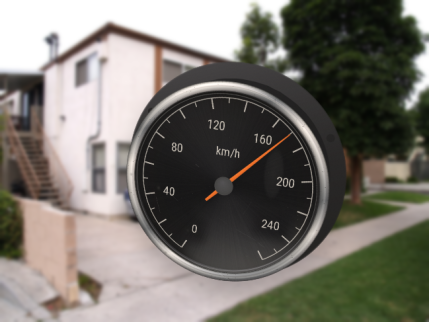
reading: 170 km/h
